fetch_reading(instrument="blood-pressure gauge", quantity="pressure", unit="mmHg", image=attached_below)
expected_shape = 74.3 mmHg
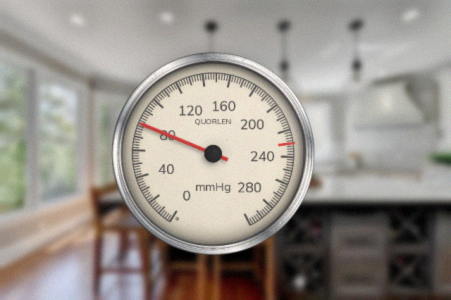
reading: 80 mmHg
